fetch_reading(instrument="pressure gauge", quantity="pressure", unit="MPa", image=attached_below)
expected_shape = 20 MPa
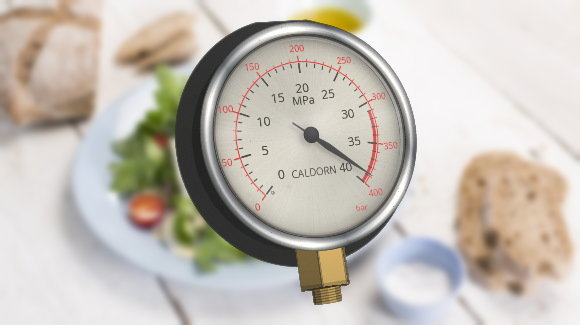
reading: 39 MPa
